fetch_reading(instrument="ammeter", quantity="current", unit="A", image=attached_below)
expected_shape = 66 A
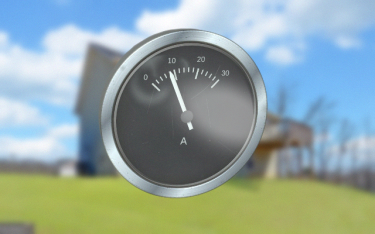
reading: 8 A
